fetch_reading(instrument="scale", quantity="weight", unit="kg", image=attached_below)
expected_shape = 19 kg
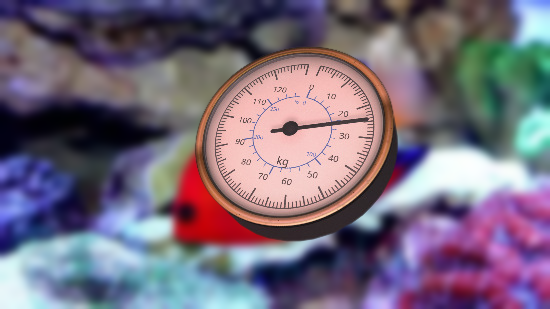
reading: 25 kg
